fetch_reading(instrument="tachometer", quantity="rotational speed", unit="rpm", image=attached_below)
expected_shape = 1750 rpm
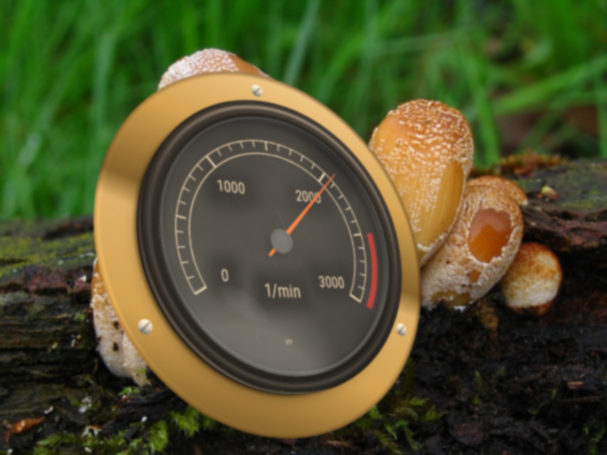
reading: 2050 rpm
